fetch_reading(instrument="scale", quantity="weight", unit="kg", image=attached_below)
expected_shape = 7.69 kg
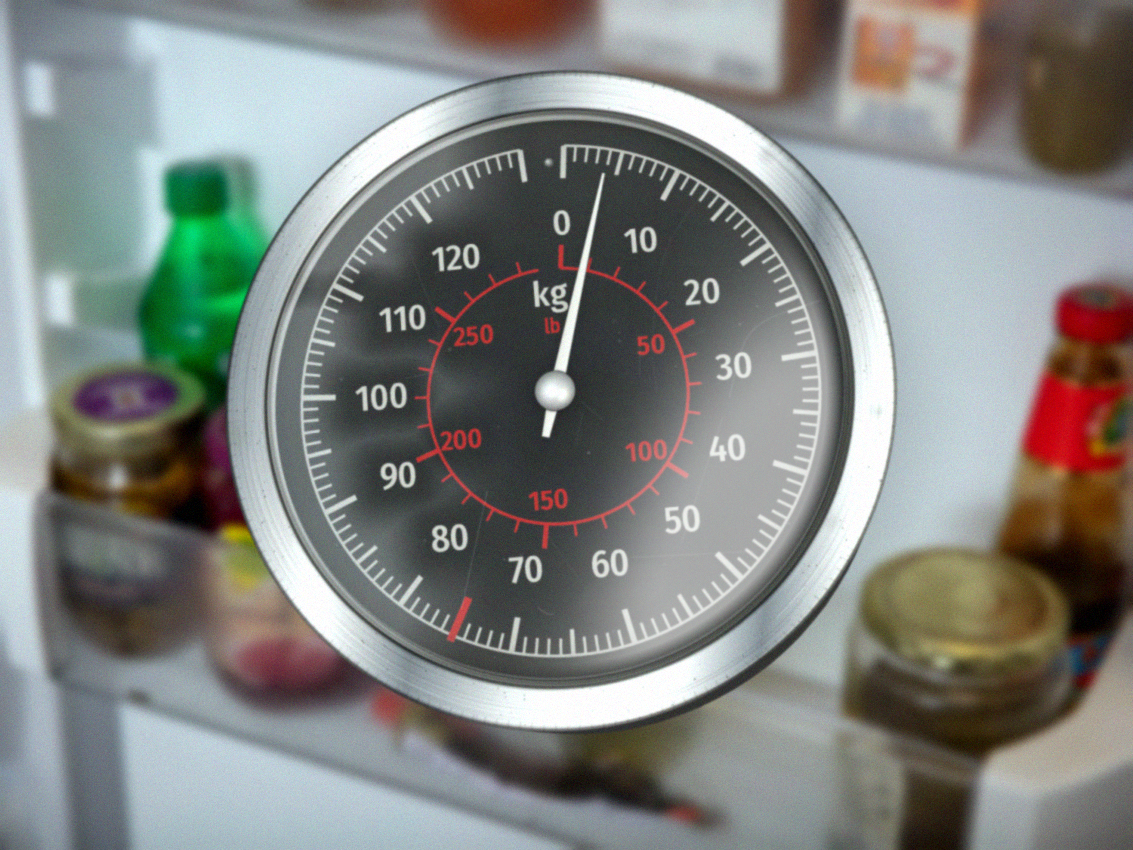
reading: 4 kg
